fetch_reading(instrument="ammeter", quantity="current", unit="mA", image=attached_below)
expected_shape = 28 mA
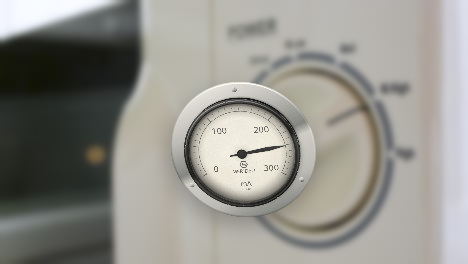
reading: 250 mA
